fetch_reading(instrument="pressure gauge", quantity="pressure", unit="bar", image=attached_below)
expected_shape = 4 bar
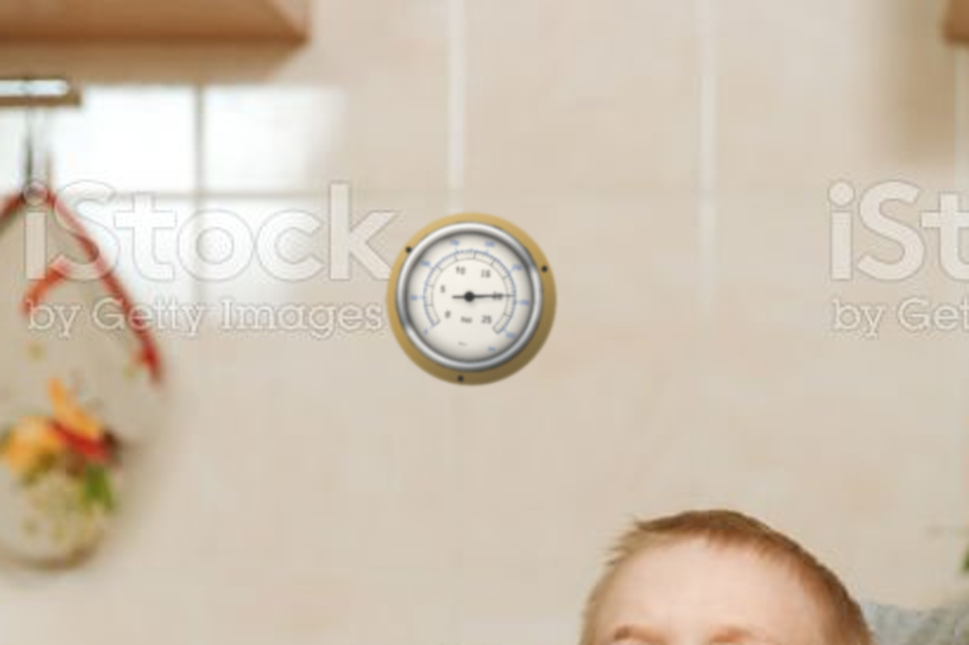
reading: 20 bar
